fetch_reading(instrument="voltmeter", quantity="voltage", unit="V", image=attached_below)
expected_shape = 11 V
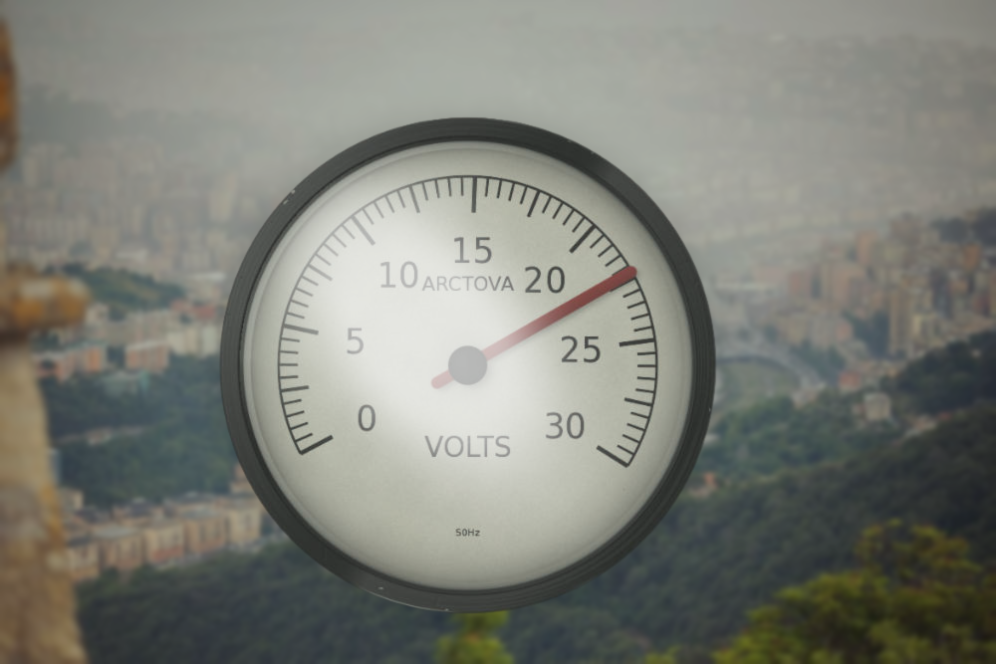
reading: 22.25 V
